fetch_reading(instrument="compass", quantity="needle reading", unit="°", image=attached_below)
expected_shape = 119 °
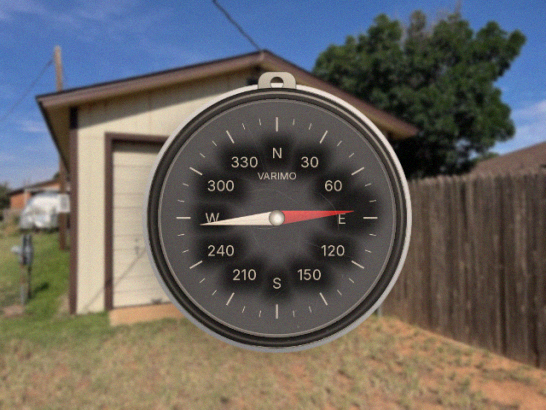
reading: 85 °
